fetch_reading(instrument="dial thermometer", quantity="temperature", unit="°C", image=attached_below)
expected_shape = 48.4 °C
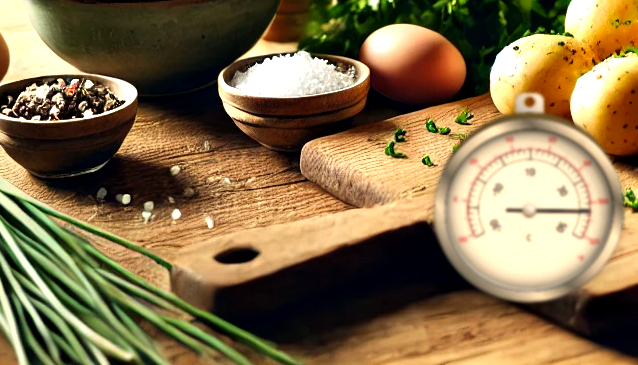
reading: 40 °C
